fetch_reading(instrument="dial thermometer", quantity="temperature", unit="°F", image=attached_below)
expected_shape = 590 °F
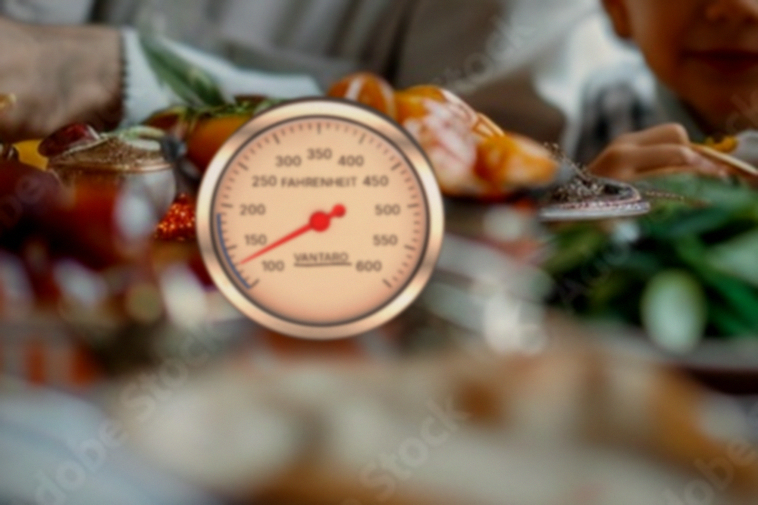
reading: 130 °F
